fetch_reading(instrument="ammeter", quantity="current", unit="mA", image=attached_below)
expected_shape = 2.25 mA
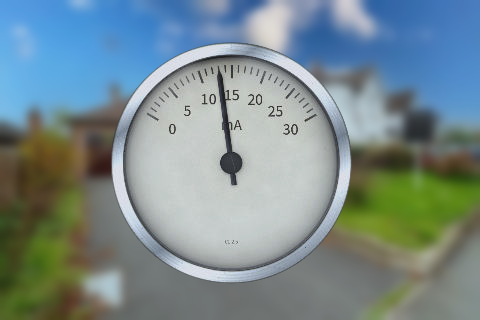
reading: 13 mA
